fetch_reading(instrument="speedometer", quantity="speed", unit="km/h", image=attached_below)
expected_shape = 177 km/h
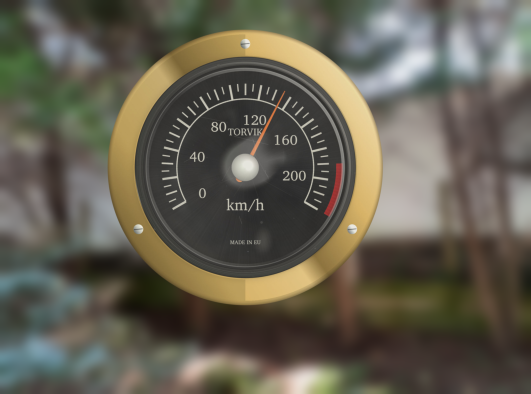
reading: 135 km/h
